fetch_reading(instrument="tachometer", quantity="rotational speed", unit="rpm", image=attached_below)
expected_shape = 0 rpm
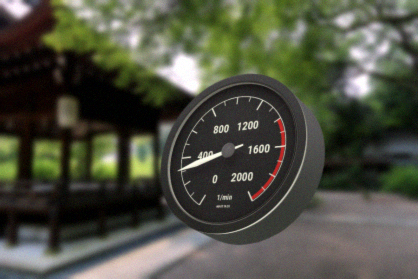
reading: 300 rpm
